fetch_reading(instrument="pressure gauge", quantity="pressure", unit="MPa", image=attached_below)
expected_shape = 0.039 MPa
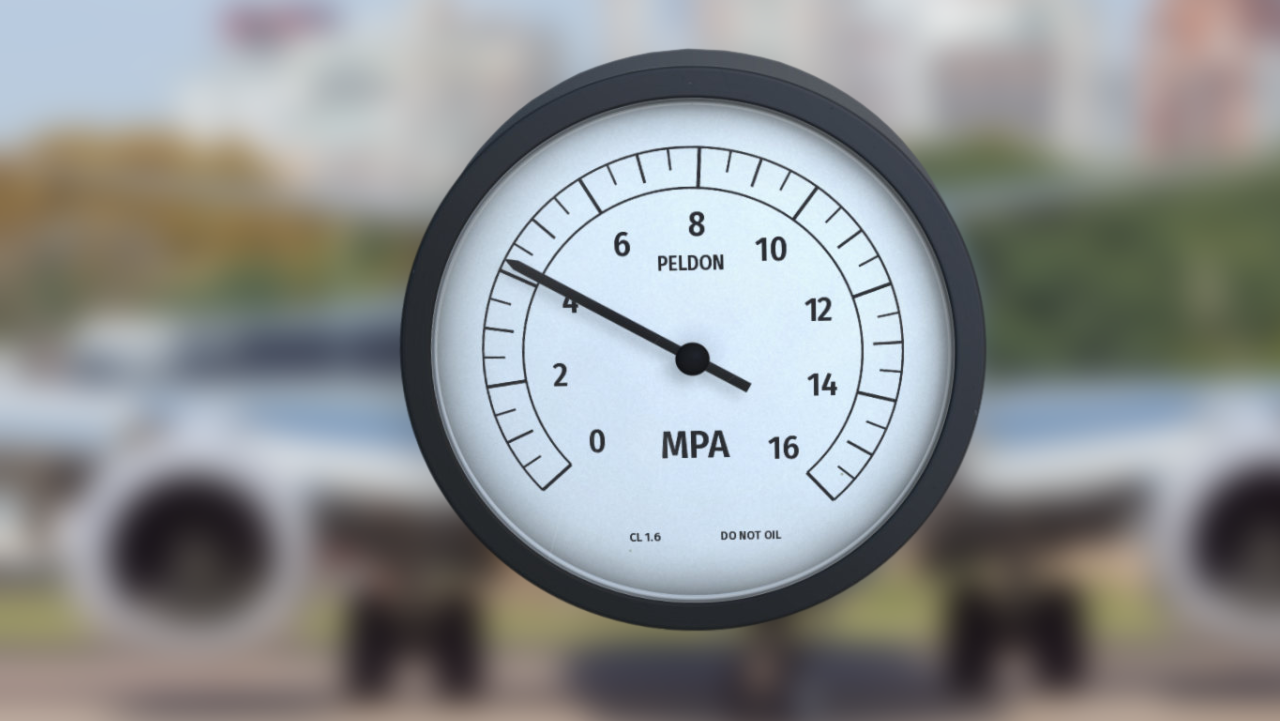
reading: 4.25 MPa
